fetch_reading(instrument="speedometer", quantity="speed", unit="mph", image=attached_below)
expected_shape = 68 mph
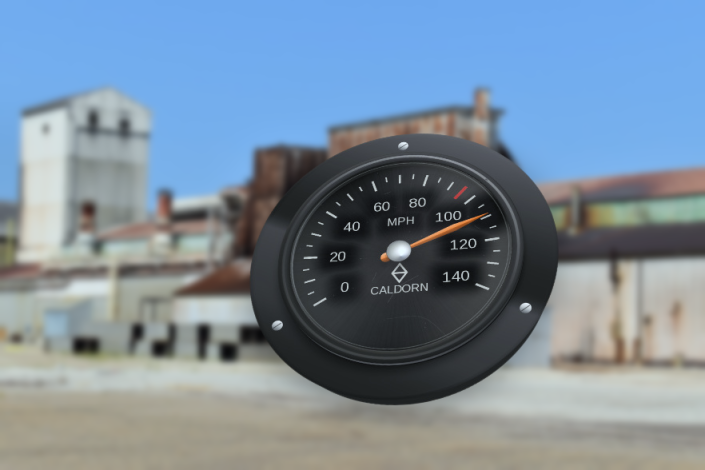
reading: 110 mph
